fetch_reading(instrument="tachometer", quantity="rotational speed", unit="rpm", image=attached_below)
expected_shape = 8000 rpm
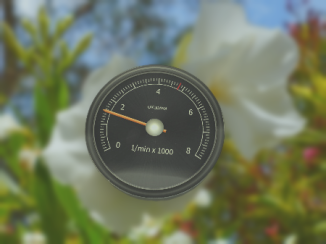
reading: 1500 rpm
